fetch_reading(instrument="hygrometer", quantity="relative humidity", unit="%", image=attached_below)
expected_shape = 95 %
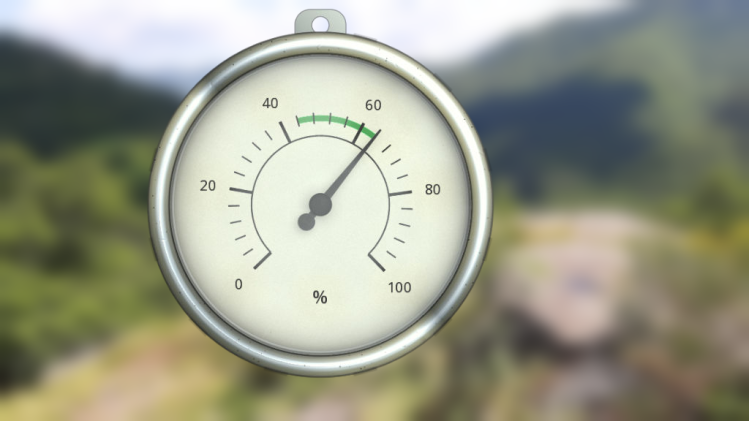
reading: 64 %
